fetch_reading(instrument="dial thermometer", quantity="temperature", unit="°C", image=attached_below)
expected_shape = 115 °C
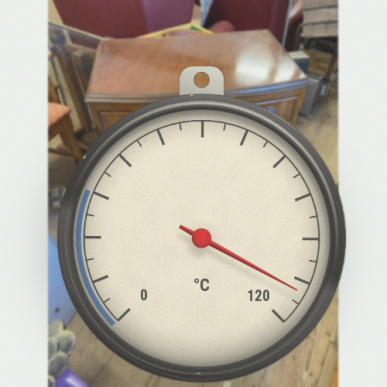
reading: 112.5 °C
